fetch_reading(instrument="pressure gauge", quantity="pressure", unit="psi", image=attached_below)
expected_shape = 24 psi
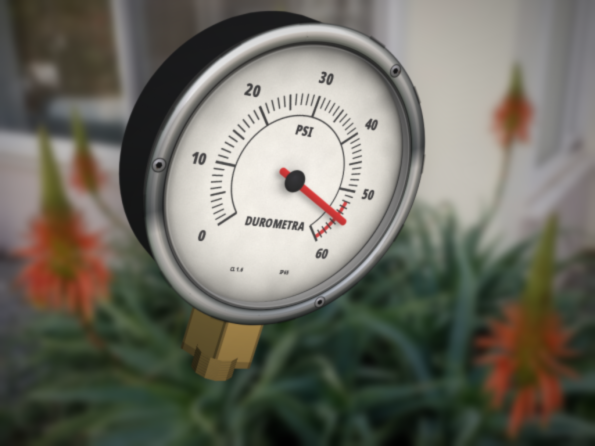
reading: 55 psi
